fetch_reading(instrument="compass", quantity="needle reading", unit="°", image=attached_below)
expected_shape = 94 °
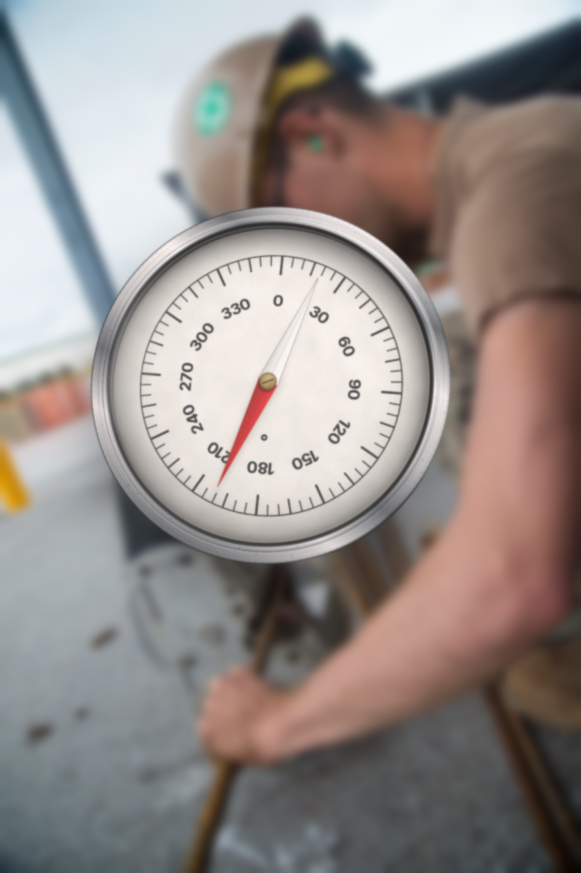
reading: 200 °
